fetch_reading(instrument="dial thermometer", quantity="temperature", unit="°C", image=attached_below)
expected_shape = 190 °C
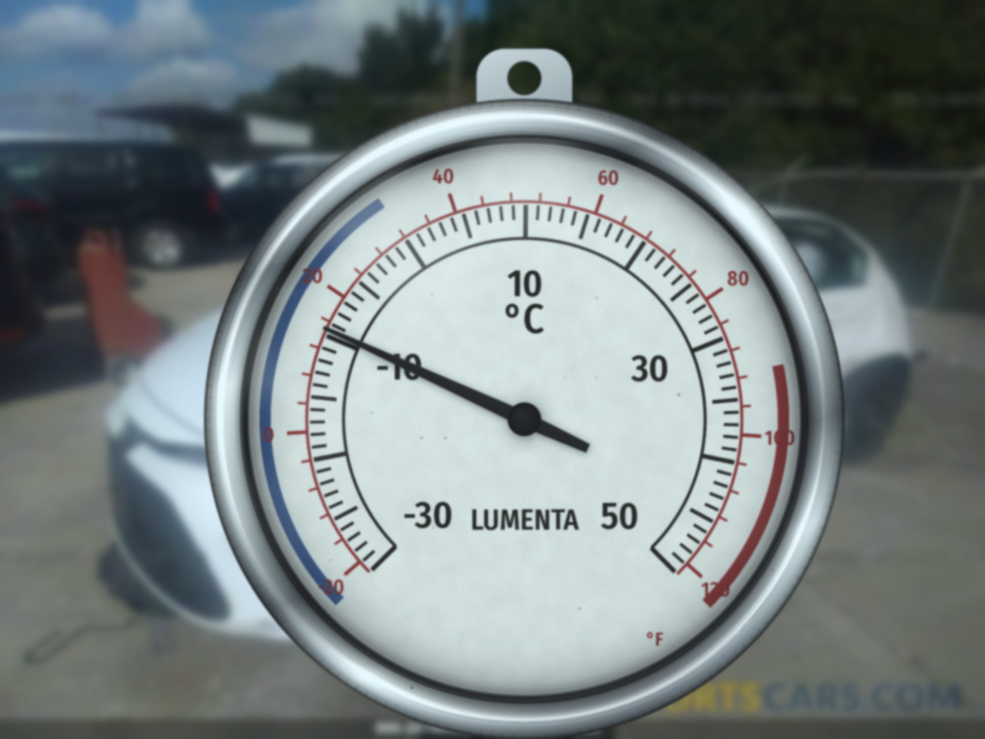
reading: -9.5 °C
